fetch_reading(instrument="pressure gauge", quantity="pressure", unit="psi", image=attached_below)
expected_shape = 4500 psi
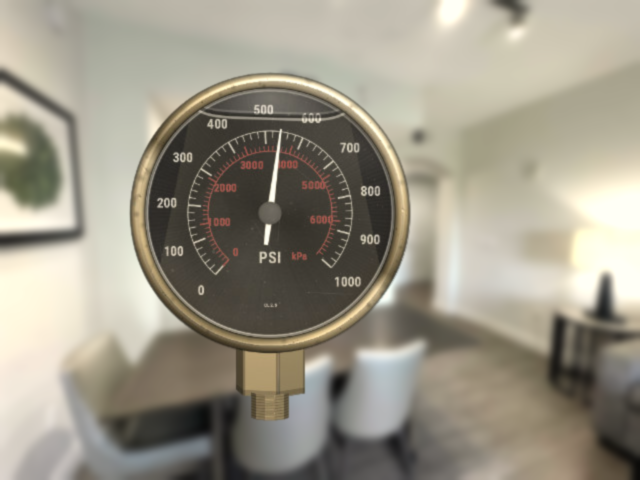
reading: 540 psi
